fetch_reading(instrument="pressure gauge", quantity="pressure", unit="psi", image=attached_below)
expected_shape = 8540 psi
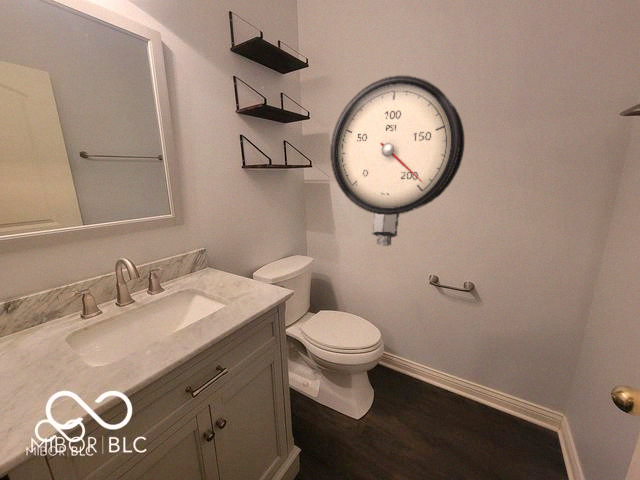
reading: 195 psi
